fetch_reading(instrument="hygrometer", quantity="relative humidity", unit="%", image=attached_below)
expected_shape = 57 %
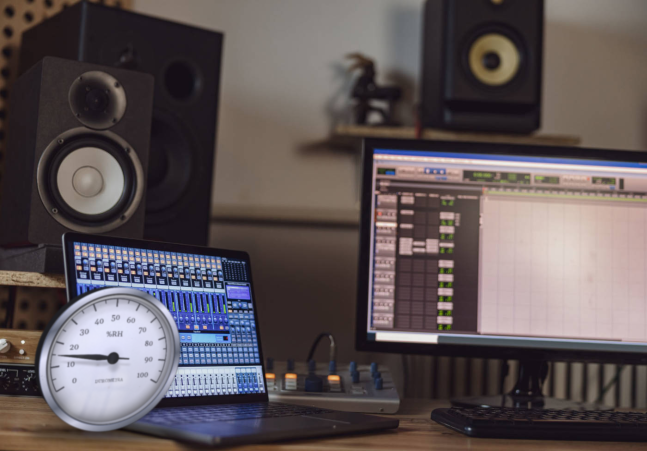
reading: 15 %
